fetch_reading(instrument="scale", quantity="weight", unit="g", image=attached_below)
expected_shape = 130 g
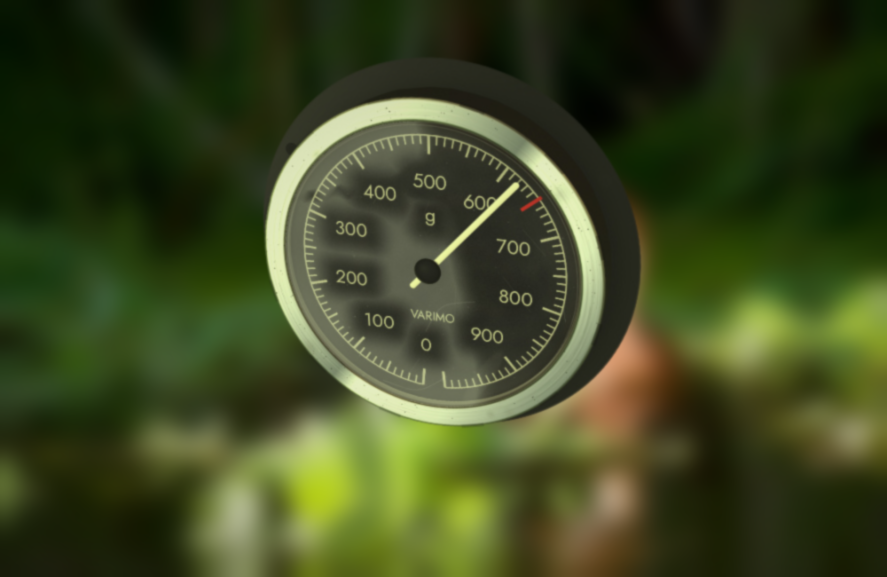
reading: 620 g
